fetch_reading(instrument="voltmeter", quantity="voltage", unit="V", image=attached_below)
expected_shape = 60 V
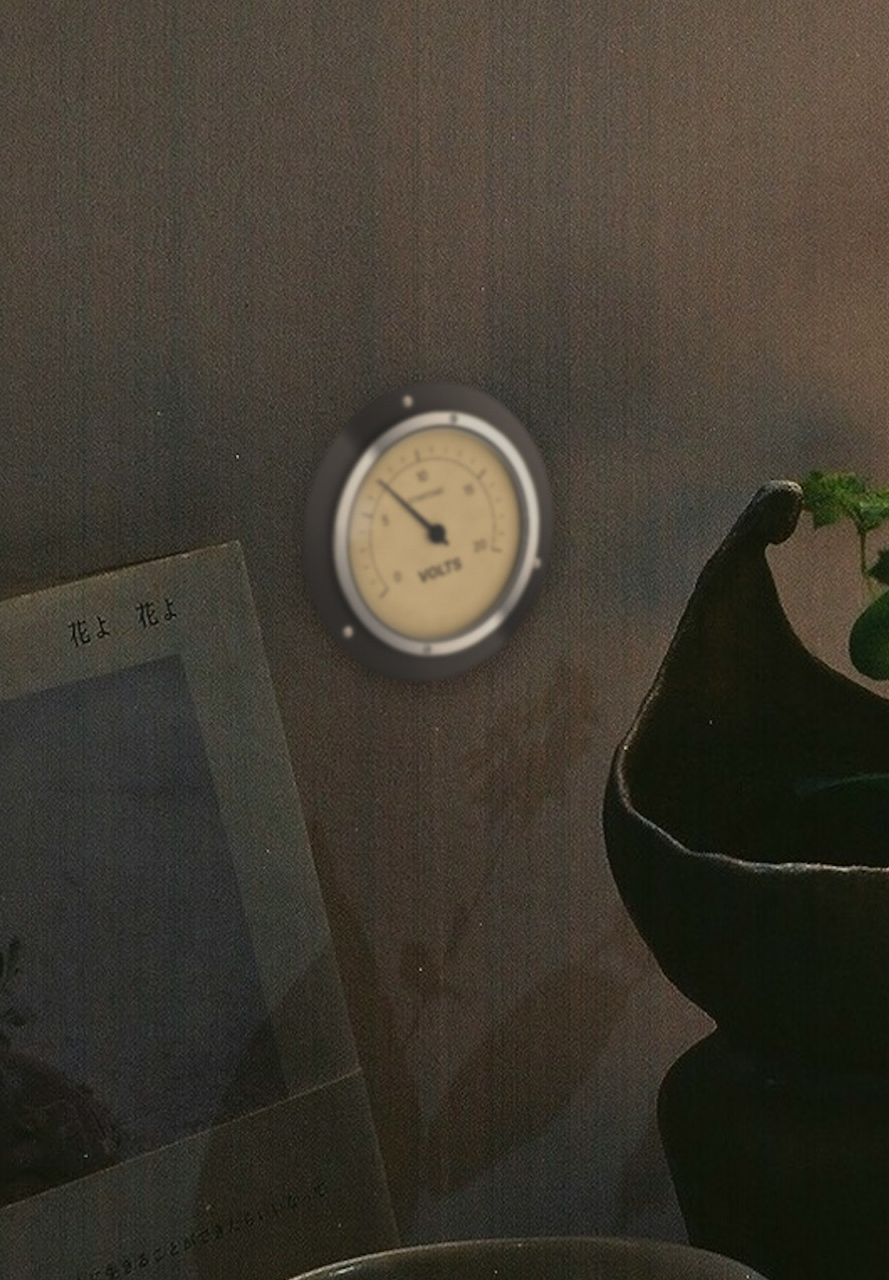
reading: 7 V
